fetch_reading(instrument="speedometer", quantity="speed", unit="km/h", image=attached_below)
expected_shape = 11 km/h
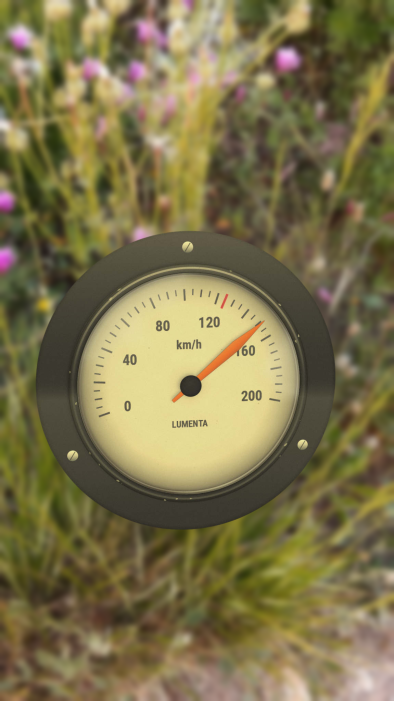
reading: 150 km/h
